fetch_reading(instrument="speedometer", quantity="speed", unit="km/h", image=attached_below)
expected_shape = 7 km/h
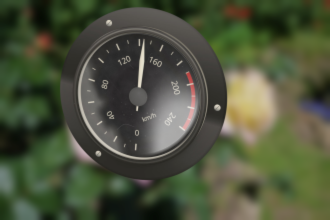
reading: 145 km/h
